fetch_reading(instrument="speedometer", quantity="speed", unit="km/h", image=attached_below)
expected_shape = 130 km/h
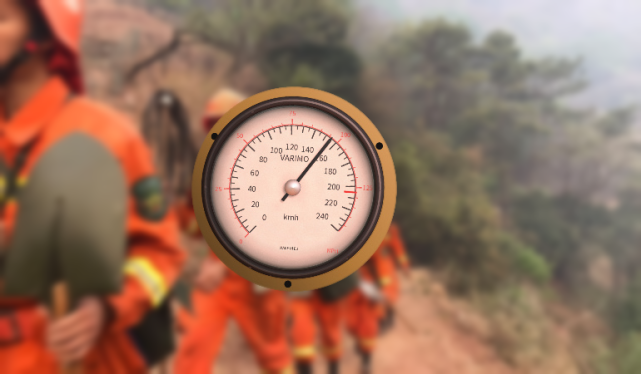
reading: 155 km/h
